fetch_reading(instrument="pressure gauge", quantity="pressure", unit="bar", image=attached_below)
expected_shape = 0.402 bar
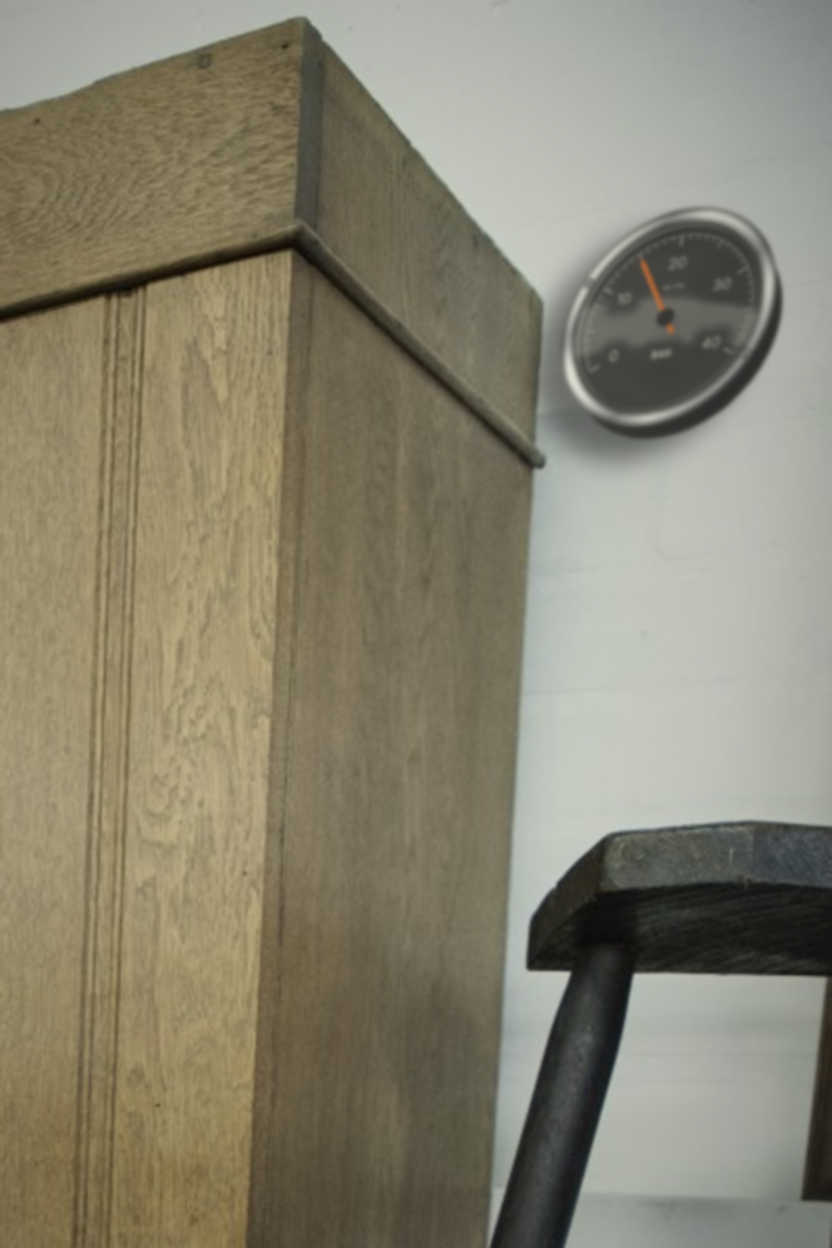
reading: 15 bar
